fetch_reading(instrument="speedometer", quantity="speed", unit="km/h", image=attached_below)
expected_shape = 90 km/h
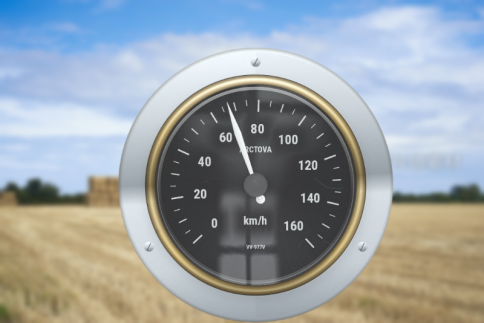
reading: 67.5 km/h
